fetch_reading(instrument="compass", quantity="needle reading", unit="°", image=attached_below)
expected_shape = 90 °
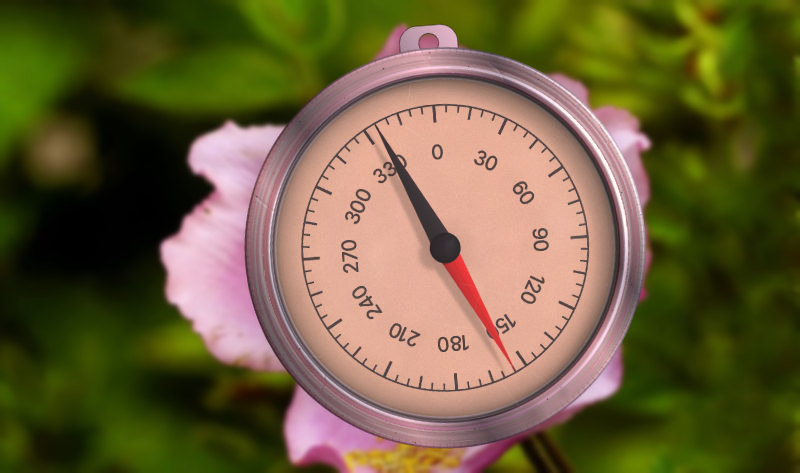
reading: 155 °
